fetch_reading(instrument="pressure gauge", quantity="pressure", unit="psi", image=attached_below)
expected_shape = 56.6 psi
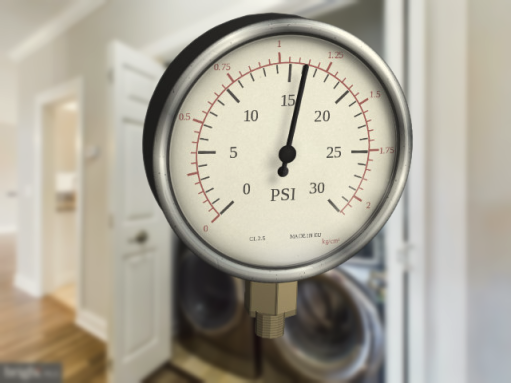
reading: 16 psi
